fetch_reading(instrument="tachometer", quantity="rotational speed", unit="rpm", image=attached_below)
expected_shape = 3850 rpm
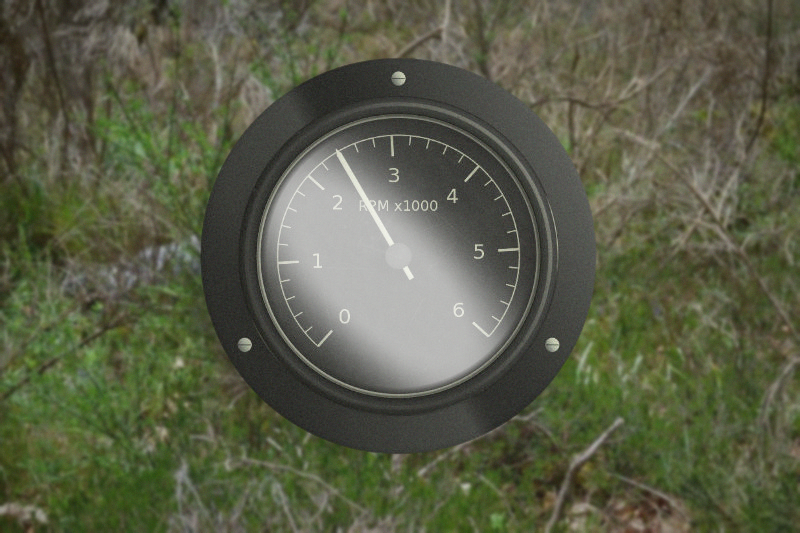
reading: 2400 rpm
